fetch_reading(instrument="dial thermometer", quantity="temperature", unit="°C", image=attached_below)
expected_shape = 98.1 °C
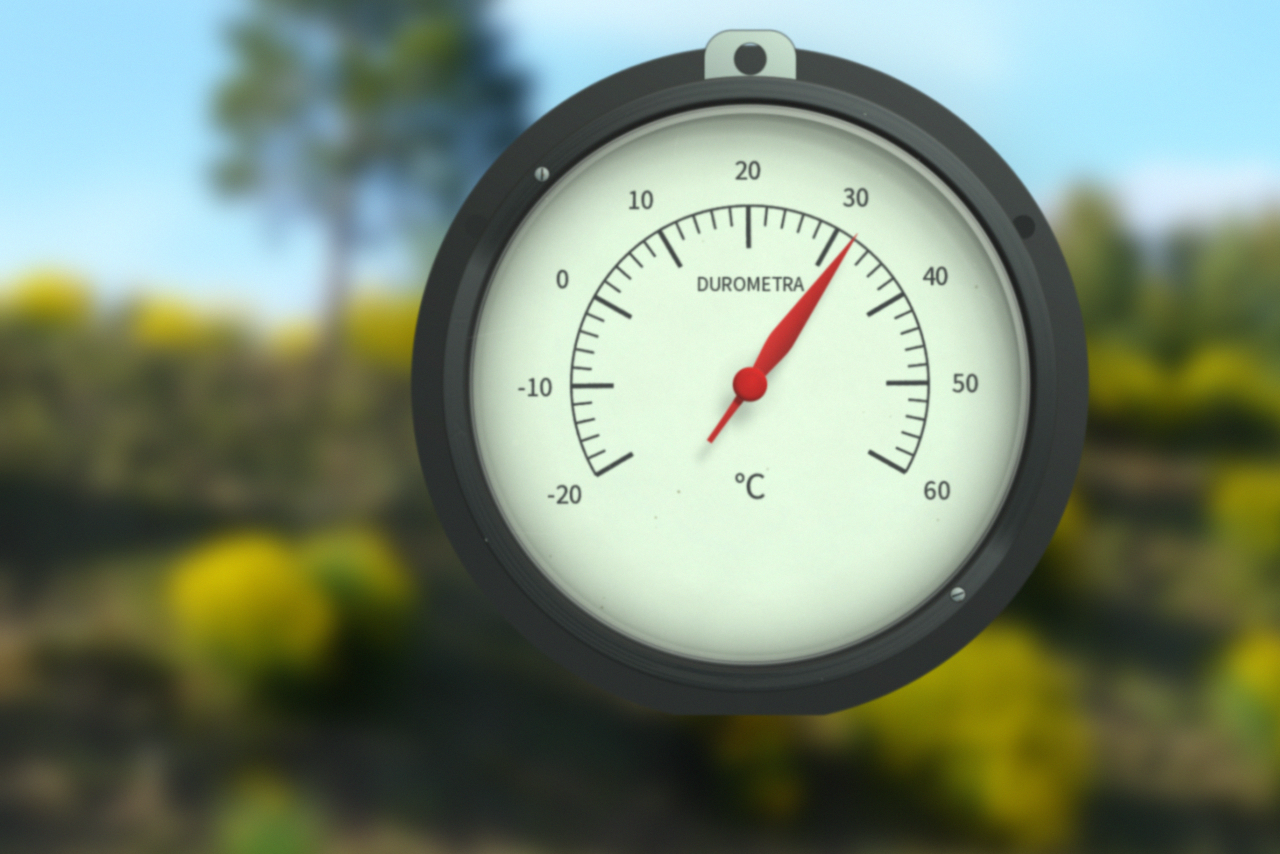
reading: 32 °C
